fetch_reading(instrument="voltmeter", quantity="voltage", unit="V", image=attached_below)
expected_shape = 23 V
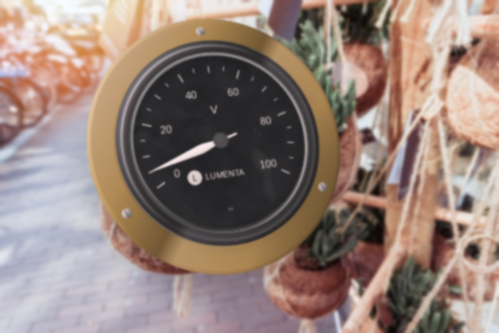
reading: 5 V
